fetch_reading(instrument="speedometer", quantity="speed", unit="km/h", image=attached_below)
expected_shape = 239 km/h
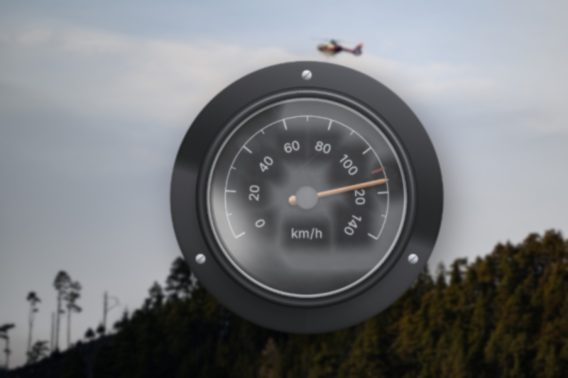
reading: 115 km/h
